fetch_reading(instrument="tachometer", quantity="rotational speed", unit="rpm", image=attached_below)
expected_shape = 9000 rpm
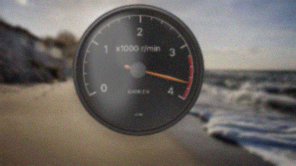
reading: 3700 rpm
